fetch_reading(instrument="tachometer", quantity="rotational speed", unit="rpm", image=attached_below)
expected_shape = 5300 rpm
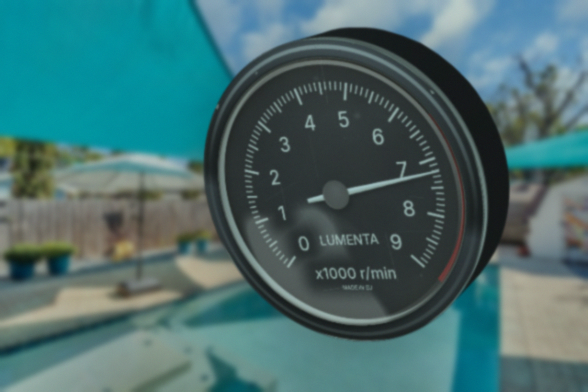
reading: 7200 rpm
